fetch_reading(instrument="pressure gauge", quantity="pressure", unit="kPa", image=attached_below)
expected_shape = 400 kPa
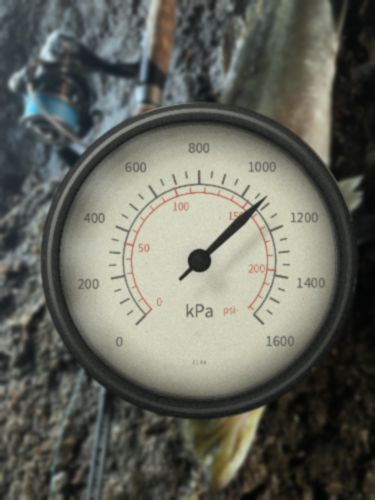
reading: 1075 kPa
